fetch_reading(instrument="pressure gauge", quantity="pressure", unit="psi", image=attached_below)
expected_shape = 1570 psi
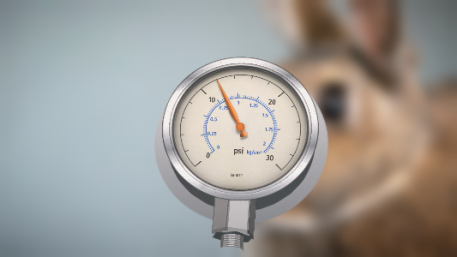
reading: 12 psi
